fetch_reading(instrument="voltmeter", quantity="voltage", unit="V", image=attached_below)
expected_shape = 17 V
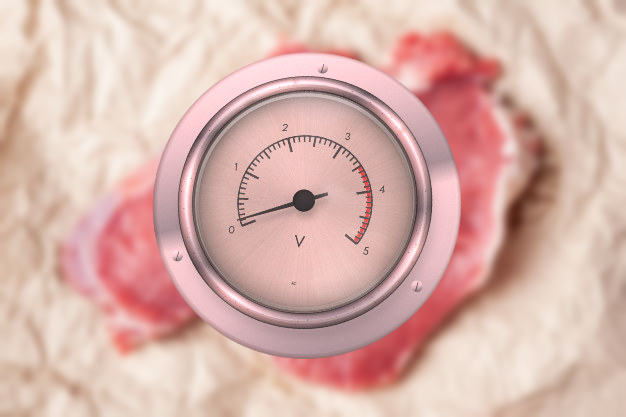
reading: 0.1 V
